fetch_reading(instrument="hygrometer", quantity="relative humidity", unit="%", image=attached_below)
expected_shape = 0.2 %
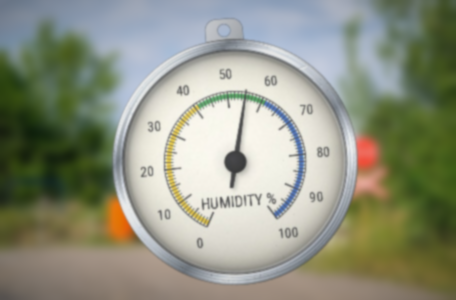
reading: 55 %
